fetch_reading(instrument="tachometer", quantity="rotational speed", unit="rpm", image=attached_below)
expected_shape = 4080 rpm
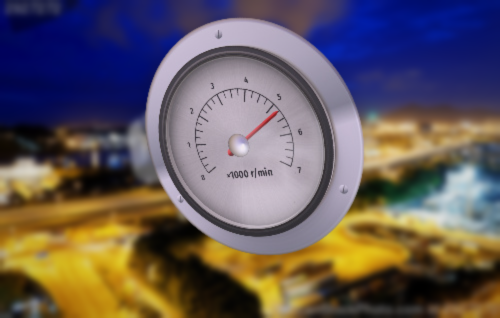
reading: 5250 rpm
